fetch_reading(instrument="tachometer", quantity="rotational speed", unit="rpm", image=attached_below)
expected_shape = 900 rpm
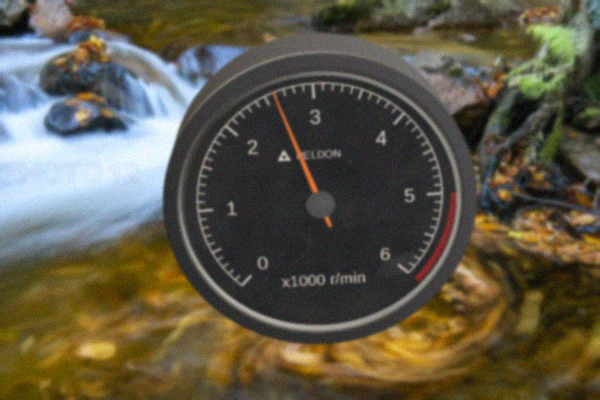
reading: 2600 rpm
